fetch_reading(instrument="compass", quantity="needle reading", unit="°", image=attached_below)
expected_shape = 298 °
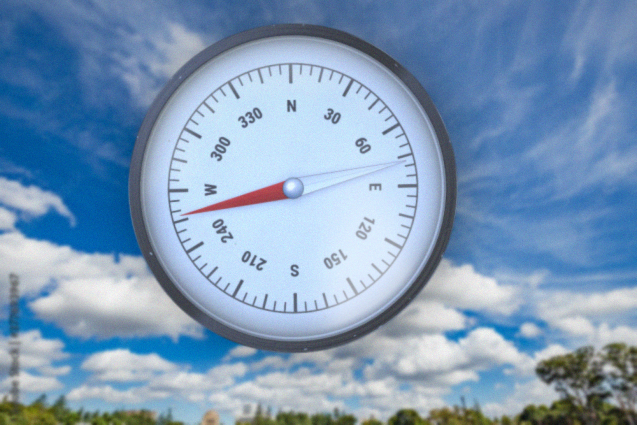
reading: 257.5 °
